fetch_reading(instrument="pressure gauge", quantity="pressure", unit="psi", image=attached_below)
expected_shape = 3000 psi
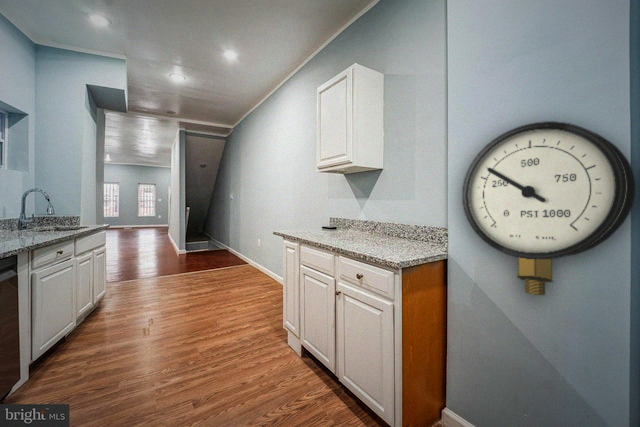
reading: 300 psi
